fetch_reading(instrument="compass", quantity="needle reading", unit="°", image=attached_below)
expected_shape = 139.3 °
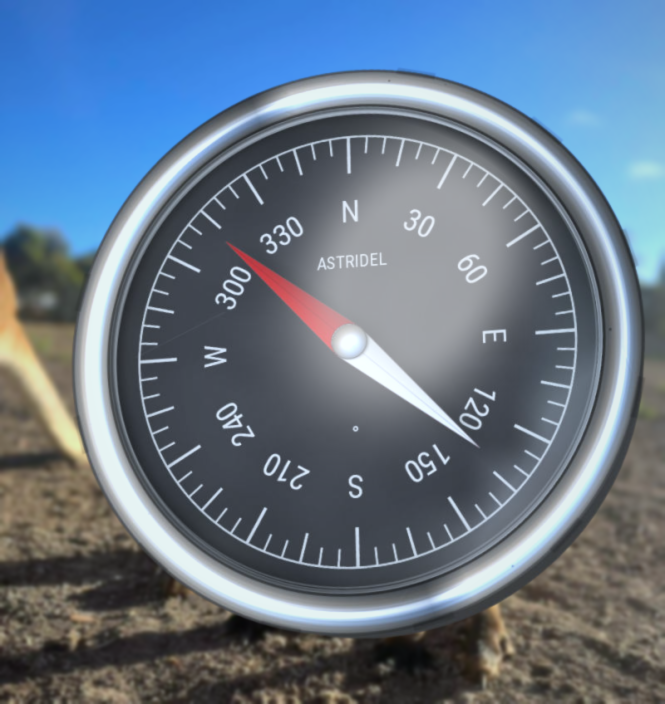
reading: 312.5 °
